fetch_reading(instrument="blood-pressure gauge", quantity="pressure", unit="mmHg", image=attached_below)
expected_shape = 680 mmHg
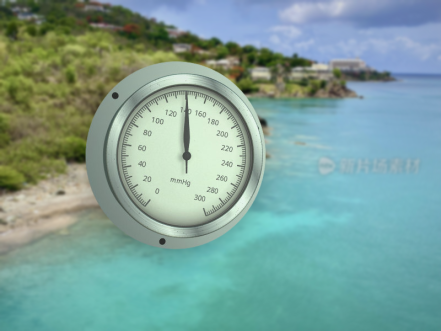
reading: 140 mmHg
